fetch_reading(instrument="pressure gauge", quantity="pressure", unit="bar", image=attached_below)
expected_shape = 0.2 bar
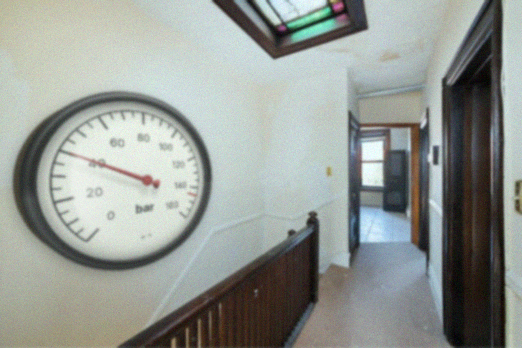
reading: 40 bar
